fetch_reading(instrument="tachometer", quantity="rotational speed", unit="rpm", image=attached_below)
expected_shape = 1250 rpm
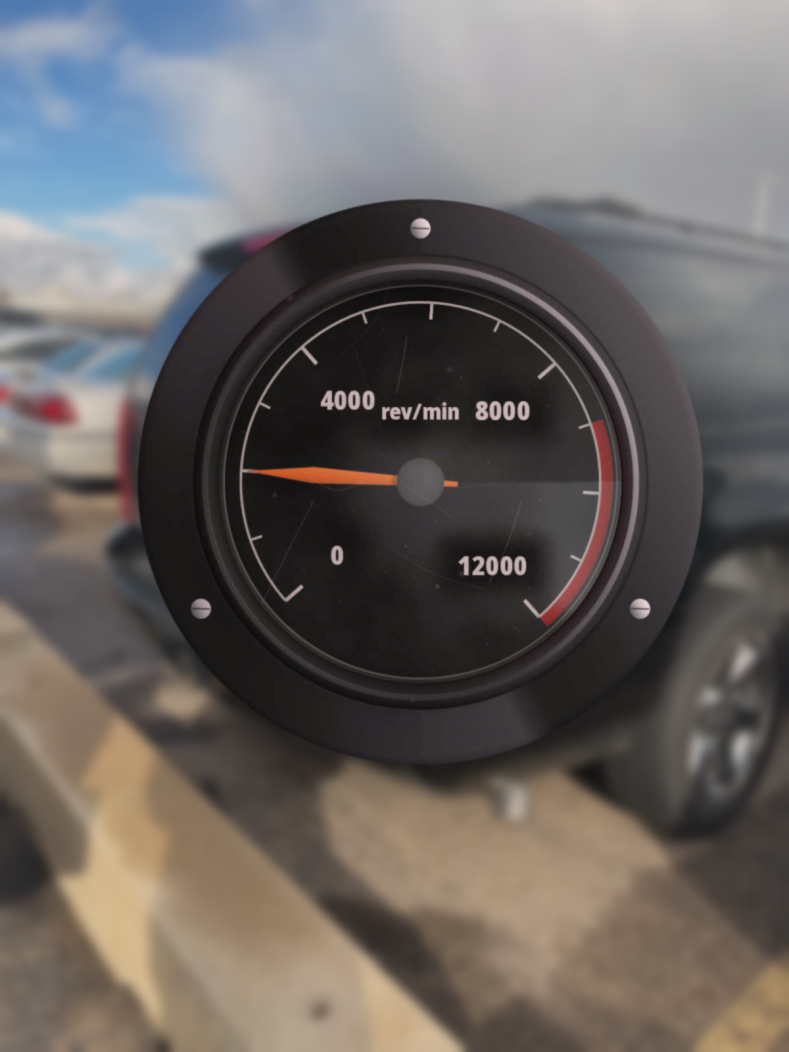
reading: 2000 rpm
